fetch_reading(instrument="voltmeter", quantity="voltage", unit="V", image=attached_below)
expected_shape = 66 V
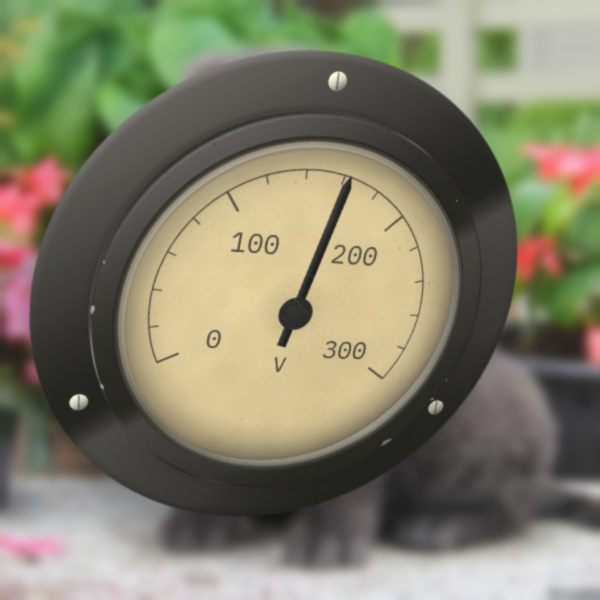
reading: 160 V
